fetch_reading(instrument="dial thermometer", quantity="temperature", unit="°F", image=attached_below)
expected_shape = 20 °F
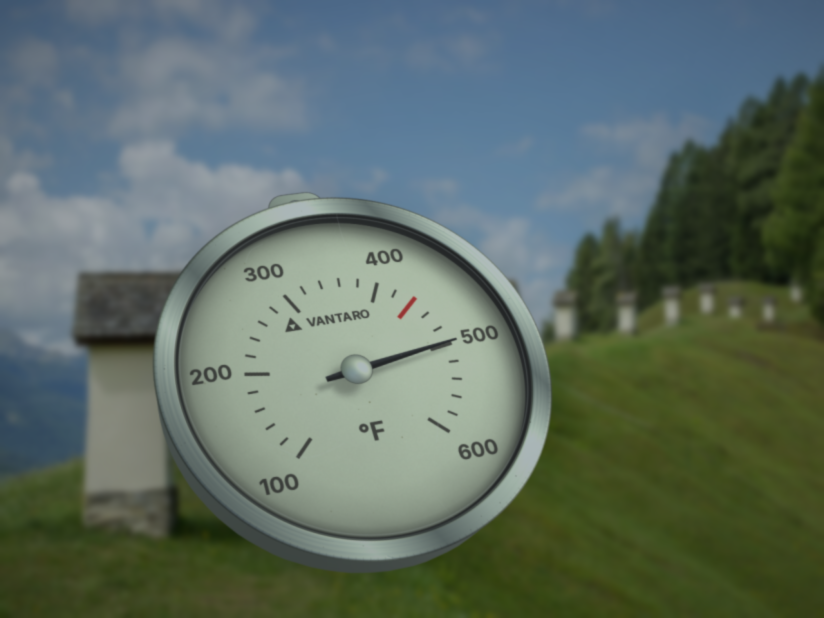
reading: 500 °F
